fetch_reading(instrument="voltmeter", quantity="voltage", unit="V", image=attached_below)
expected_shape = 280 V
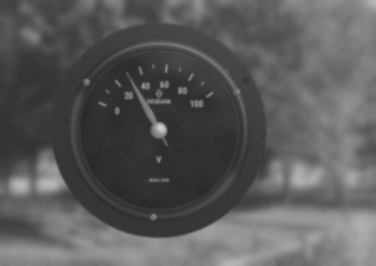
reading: 30 V
